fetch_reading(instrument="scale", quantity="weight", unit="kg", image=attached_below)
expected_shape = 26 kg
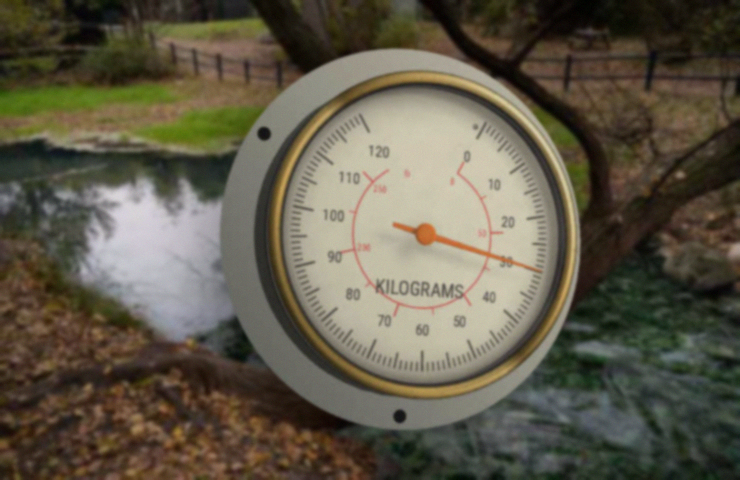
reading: 30 kg
